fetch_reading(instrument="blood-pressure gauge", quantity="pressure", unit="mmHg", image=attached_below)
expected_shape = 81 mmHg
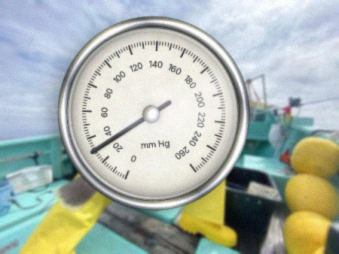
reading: 30 mmHg
